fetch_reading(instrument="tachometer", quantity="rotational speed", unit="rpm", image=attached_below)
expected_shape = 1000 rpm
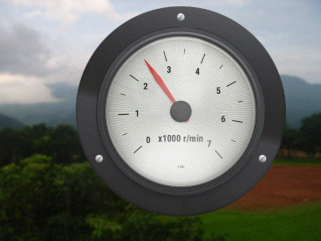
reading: 2500 rpm
